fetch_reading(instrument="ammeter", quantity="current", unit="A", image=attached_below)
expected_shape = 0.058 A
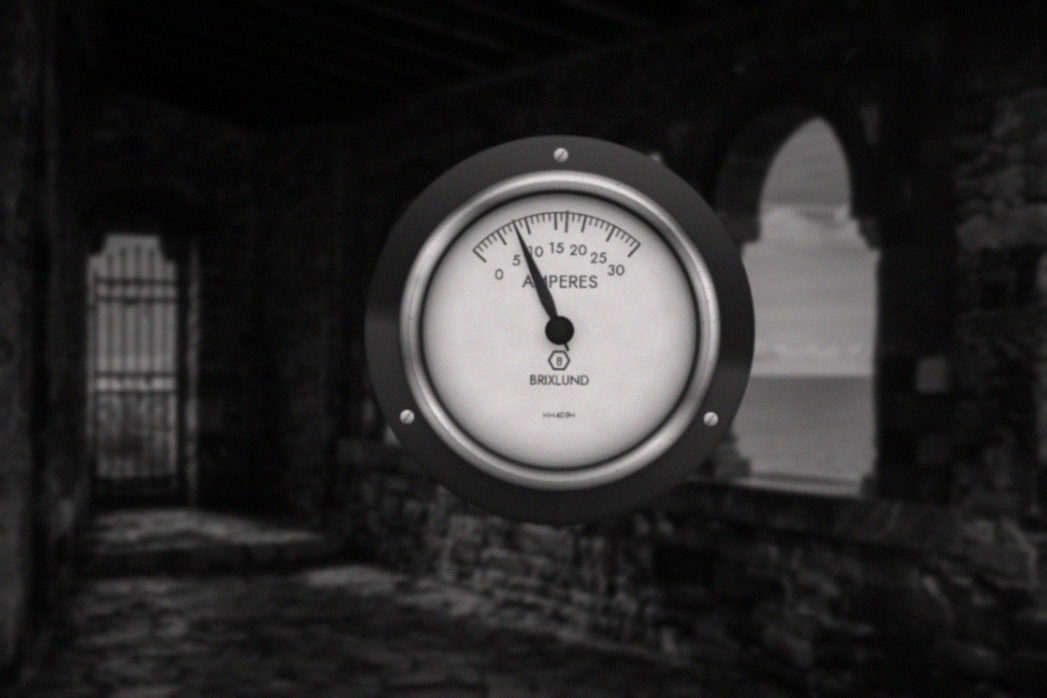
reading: 8 A
